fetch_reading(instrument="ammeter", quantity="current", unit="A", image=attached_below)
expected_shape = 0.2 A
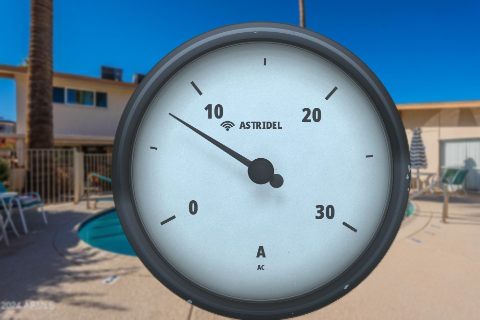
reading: 7.5 A
